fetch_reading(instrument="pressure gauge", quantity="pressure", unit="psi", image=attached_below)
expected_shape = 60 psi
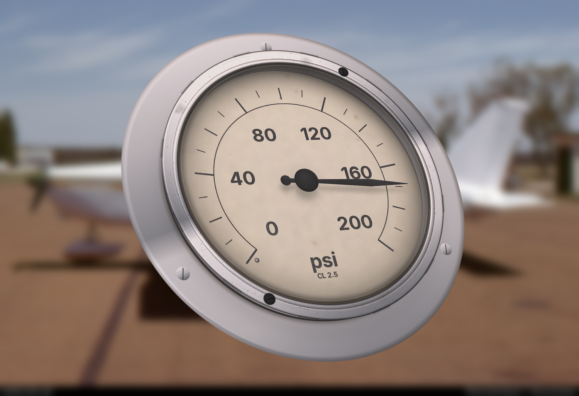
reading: 170 psi
